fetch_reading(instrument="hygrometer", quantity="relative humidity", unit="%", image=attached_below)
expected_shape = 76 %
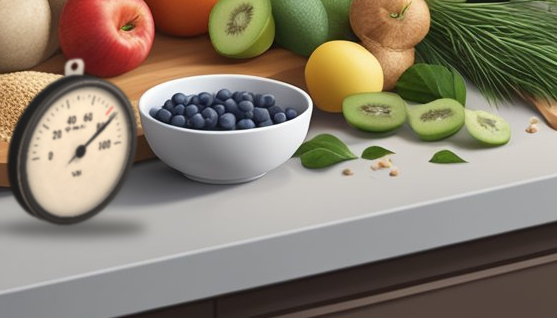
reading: 80 %
